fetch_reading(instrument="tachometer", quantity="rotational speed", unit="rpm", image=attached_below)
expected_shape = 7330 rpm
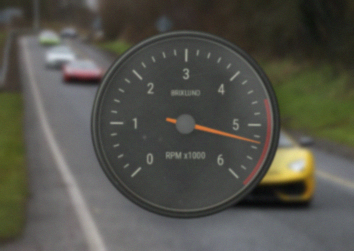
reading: 5300 rpm
